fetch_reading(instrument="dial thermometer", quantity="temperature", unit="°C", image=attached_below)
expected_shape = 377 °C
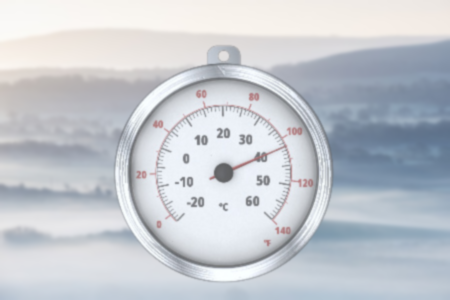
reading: 40 °C
